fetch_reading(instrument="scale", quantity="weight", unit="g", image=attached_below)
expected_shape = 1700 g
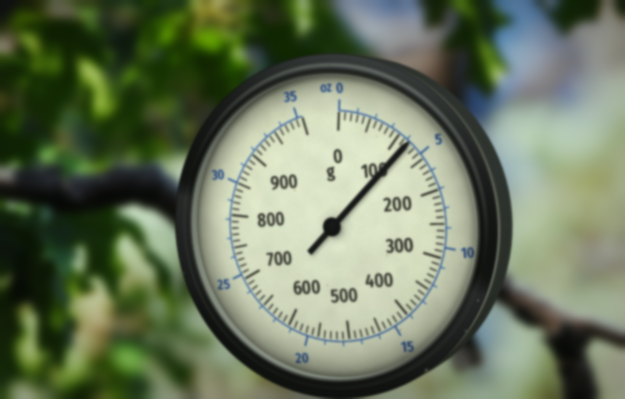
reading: 120 g
